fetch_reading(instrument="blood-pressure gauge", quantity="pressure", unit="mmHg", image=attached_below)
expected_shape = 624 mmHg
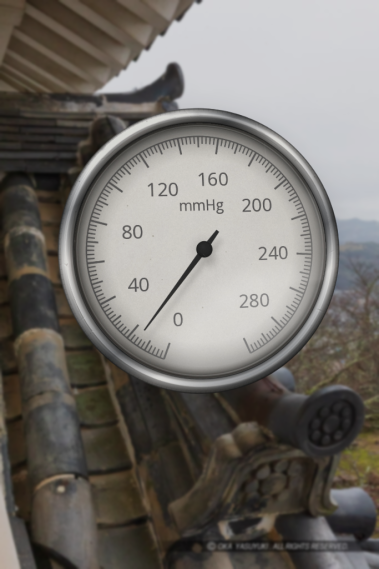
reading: 16 mmHg
